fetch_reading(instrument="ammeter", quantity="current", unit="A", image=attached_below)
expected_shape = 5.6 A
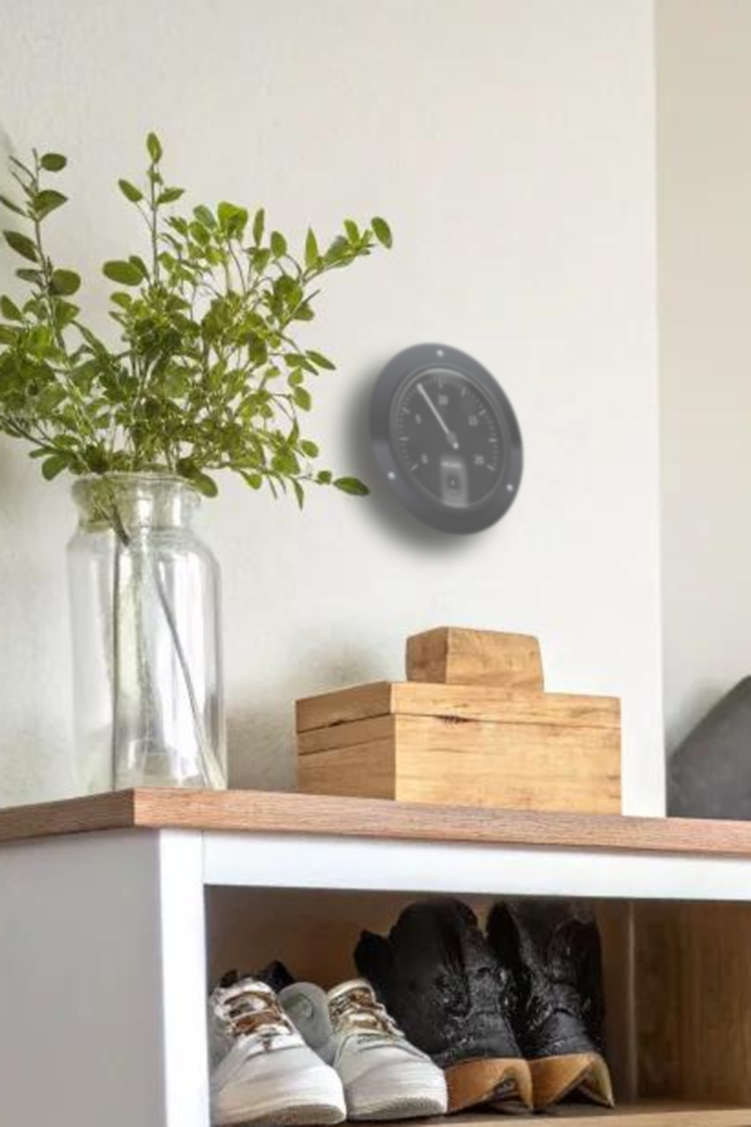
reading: 7.5 A
